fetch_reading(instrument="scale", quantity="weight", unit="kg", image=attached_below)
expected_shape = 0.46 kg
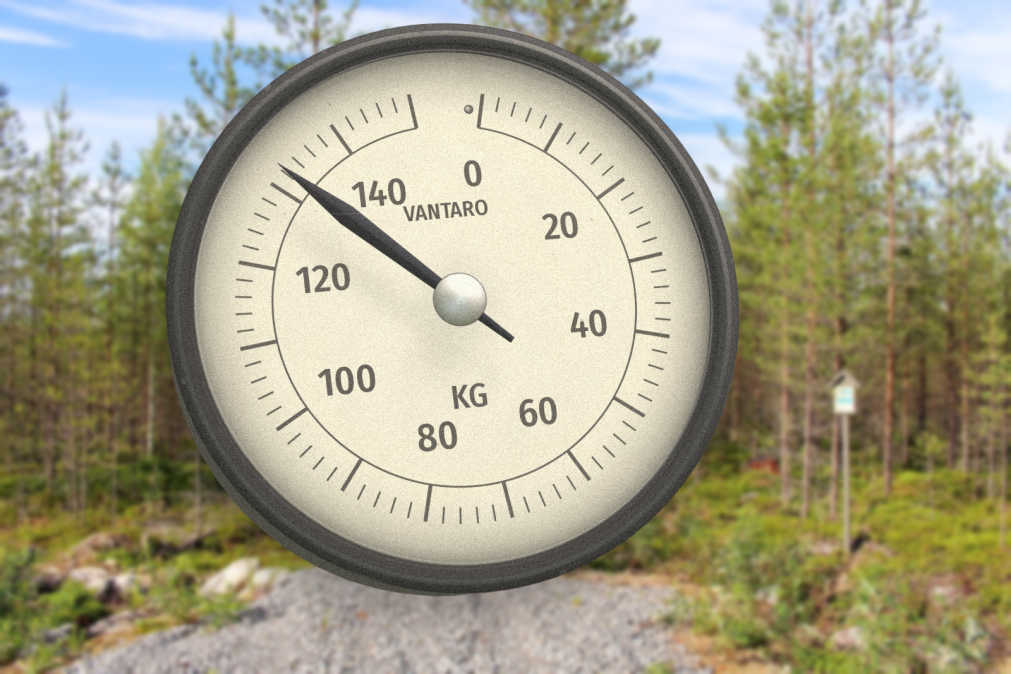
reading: 132 kg
